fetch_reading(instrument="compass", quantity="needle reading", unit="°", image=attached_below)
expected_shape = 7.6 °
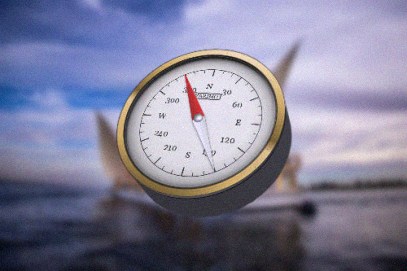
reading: 330 °
